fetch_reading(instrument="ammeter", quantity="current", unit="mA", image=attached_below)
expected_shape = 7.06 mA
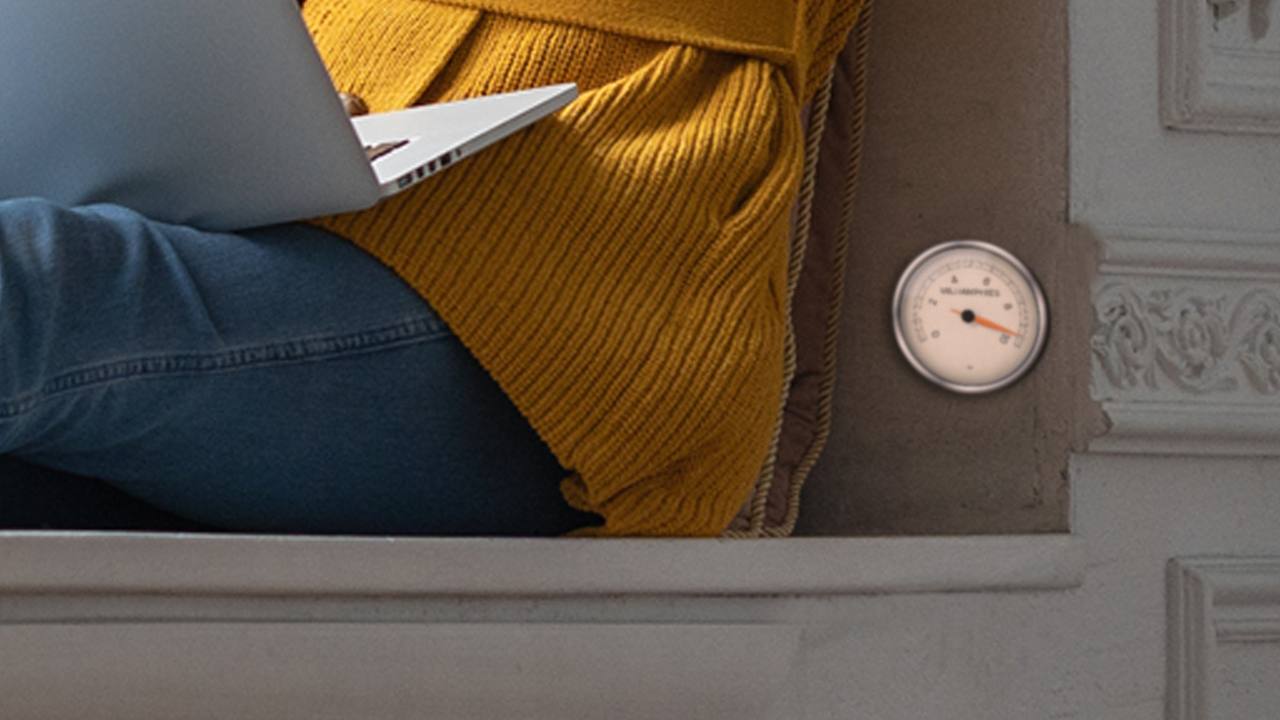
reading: 9.5 mA
